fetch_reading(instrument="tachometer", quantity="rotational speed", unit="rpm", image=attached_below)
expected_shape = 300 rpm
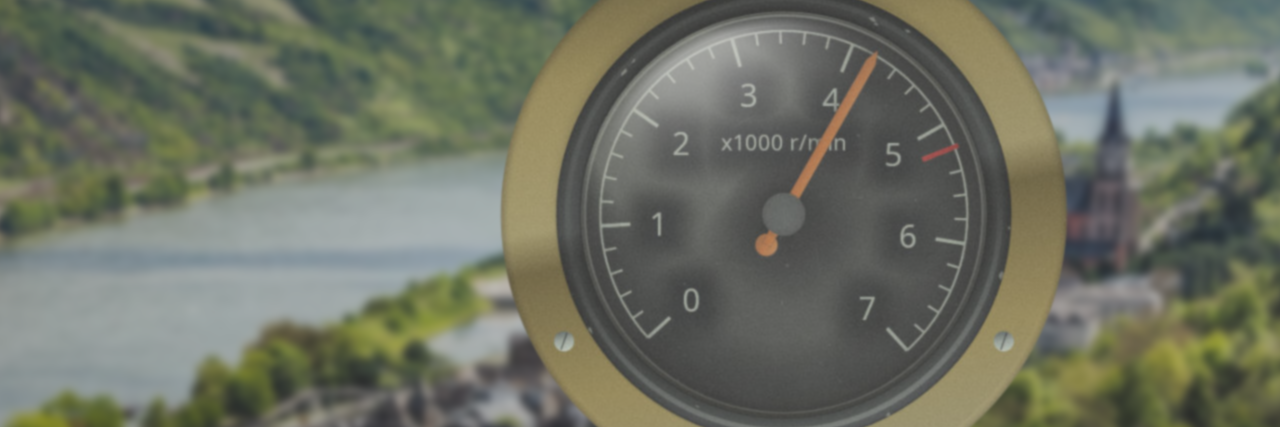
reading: 4200 rpm
